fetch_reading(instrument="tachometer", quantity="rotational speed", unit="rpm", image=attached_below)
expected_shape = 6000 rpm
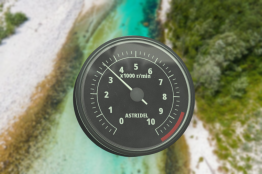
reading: 3400 rpm
